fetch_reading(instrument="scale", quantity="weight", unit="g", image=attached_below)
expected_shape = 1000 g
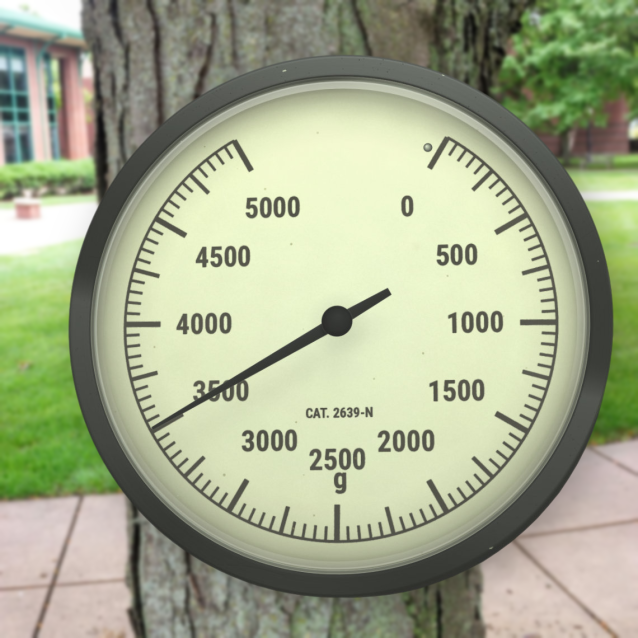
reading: 3500 g
